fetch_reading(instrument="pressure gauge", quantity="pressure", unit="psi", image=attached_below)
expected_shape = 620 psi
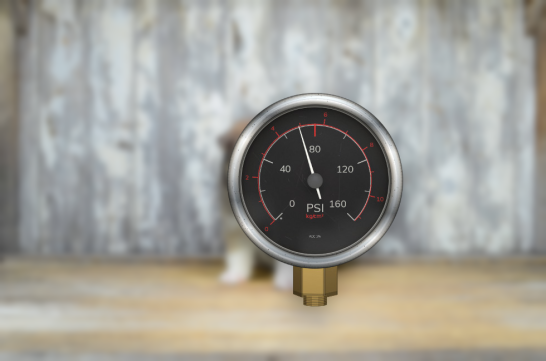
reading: 70 psi
